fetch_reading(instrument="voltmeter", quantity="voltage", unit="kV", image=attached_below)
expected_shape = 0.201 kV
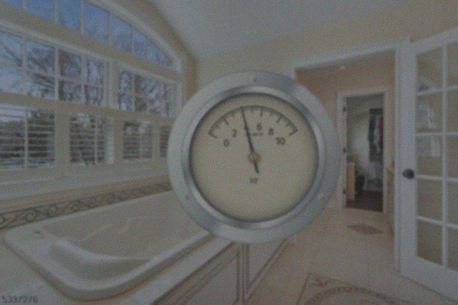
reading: 4 kV
